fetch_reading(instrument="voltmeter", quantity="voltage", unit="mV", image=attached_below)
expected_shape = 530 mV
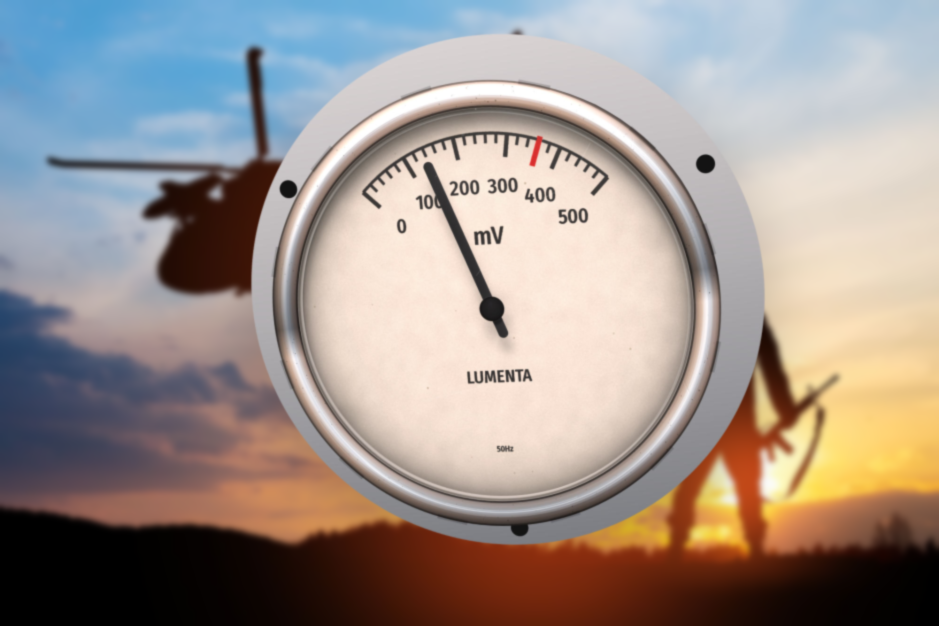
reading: 140 mV
